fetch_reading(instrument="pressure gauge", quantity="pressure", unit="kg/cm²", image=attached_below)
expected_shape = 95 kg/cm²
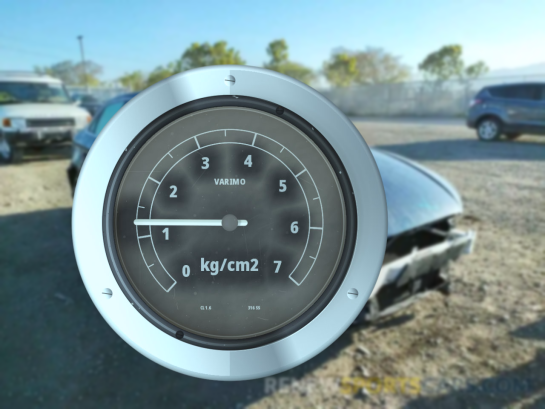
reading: 1.25 kg/cm²
